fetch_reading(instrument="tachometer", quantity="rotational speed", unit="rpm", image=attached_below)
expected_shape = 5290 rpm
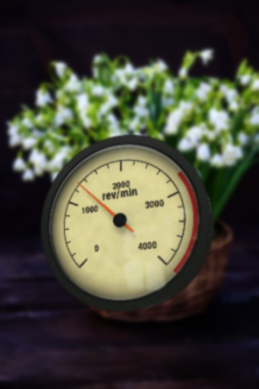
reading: 1300 rpm
